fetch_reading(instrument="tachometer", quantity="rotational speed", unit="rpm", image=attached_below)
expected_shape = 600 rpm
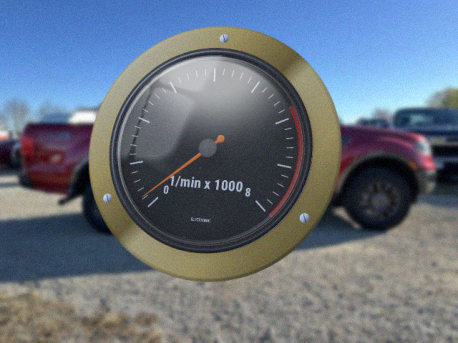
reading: 200 rpm
